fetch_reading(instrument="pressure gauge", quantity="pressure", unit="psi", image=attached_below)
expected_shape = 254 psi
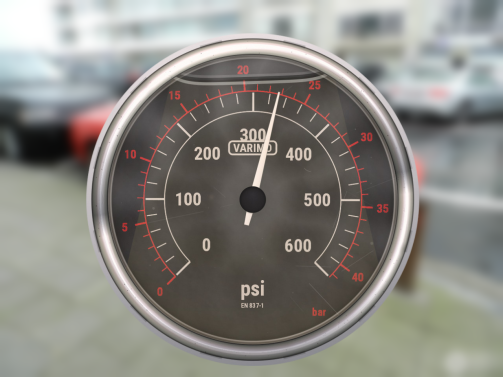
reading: 330 psi
